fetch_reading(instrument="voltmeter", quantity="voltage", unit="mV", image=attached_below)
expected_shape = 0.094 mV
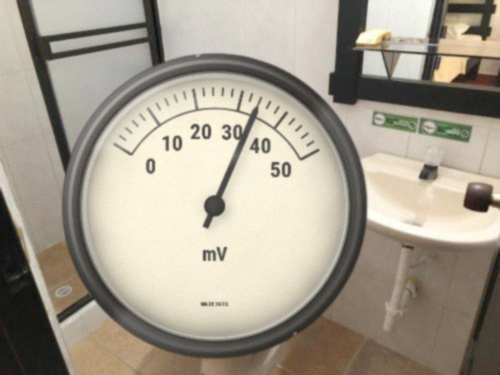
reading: 34 mV
